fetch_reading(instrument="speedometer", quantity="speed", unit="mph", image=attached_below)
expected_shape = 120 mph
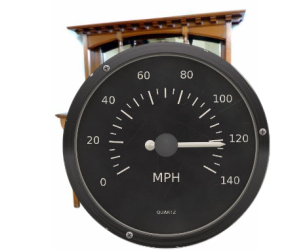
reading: 122.5 mph
